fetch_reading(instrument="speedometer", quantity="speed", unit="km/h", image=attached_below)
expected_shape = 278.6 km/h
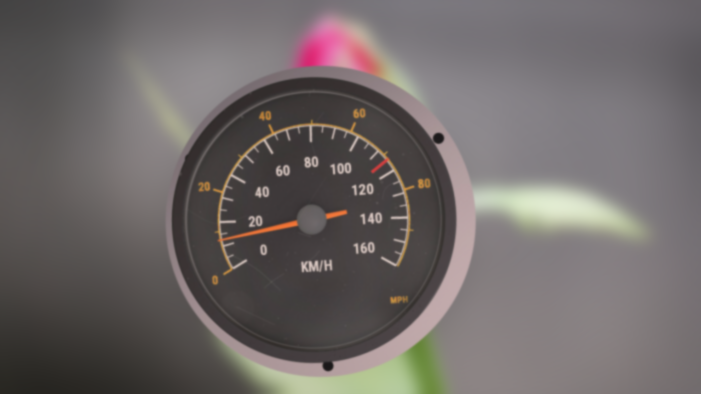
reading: 12.5 km/h
